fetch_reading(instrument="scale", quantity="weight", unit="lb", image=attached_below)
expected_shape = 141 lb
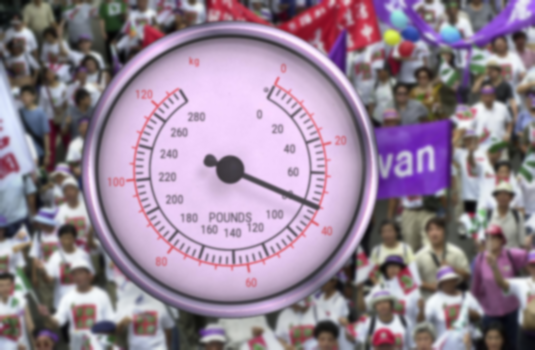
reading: 80 lb
